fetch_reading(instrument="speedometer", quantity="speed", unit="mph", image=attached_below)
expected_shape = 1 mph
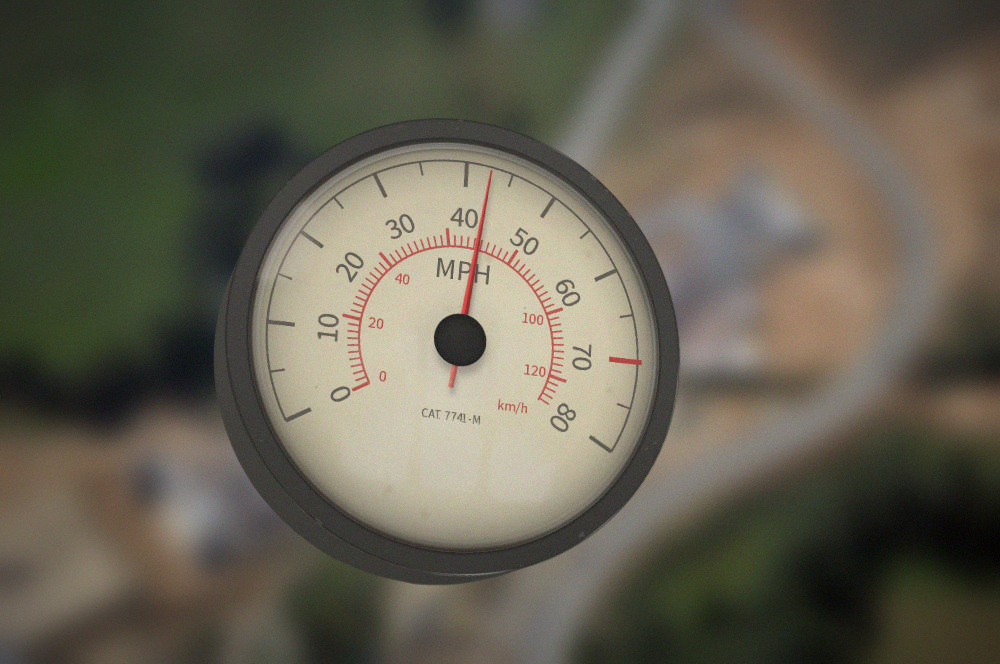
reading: 42.5 mph
